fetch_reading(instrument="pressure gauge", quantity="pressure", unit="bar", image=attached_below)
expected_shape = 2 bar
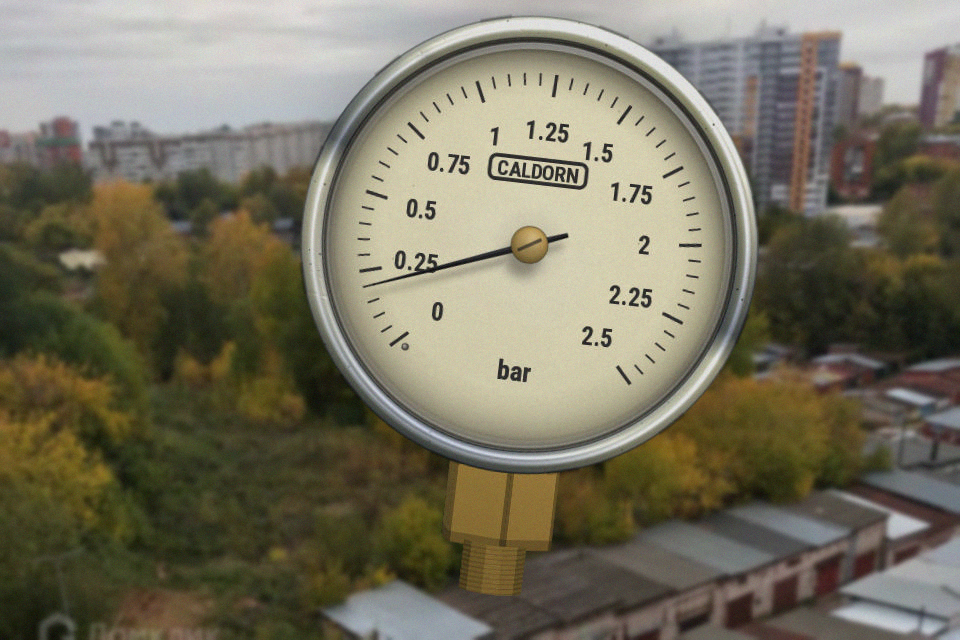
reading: 0.2 bar
